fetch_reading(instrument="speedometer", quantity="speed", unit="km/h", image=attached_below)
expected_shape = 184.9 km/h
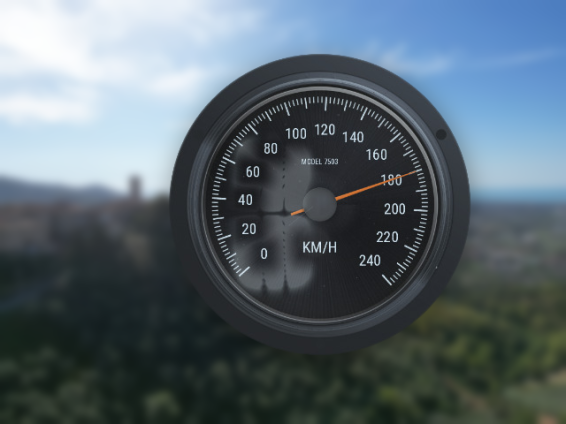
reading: 180 km/h
